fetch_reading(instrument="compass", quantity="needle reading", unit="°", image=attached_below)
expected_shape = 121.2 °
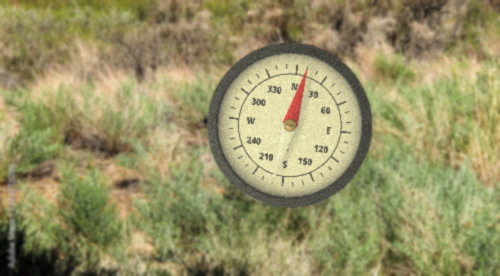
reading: 10 °
